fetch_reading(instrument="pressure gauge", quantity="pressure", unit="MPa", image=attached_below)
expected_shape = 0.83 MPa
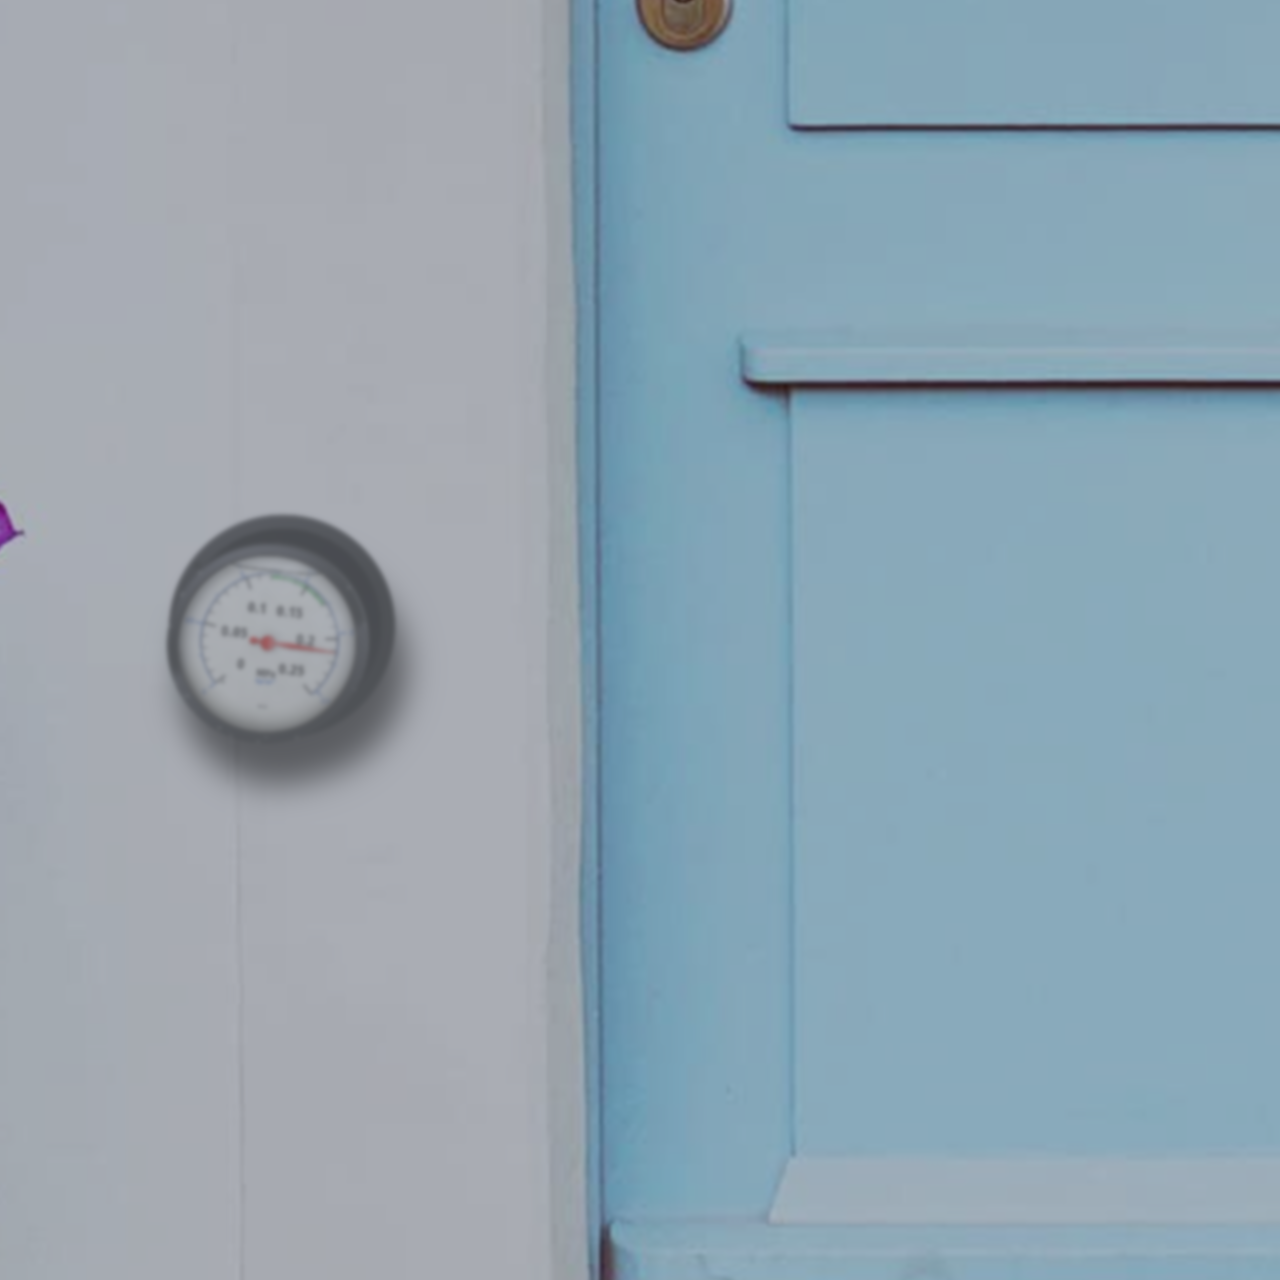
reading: 0.21 MPa
